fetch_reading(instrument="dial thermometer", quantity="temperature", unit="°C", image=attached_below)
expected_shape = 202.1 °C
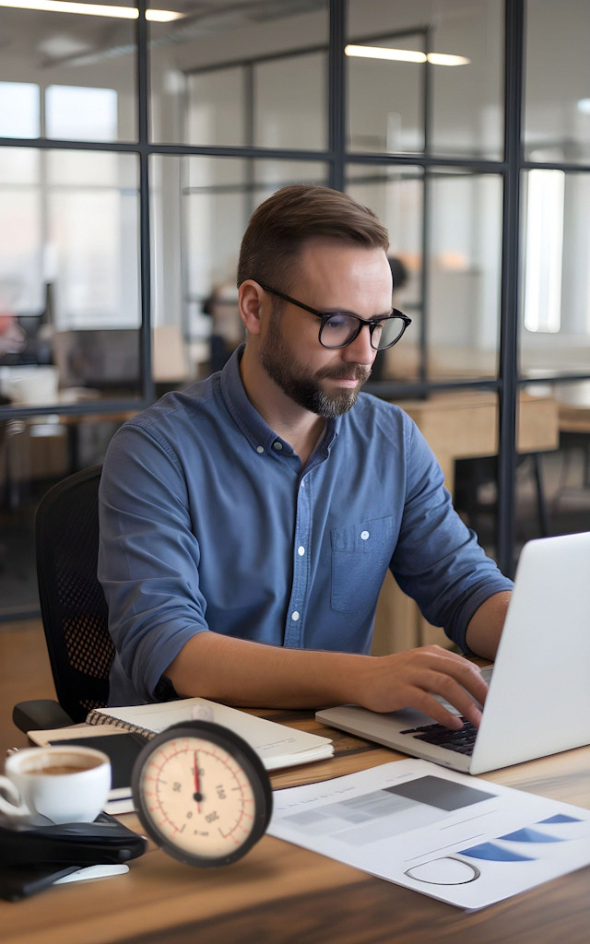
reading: 100 °C
